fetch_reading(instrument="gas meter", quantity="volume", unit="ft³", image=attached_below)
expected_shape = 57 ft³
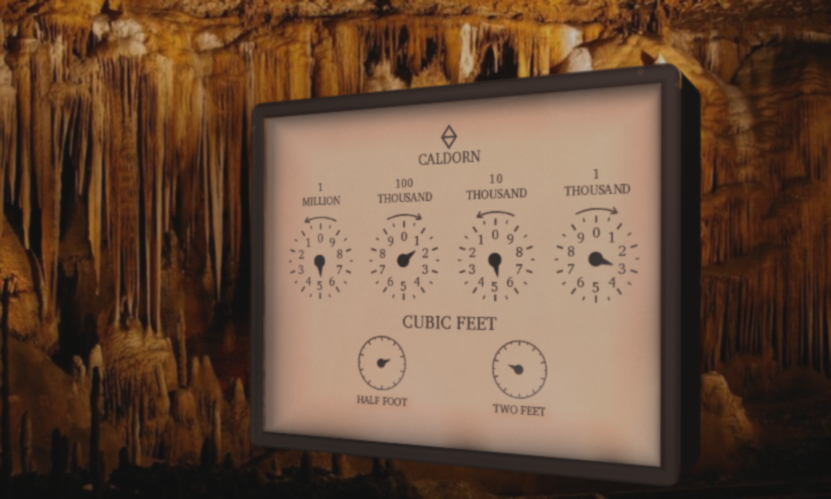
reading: 515300 ft³
